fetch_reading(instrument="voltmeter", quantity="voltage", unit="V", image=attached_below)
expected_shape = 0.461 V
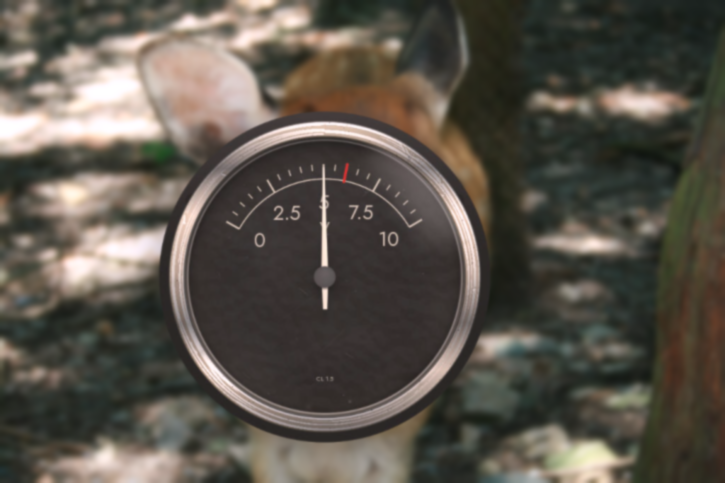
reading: 5 V
